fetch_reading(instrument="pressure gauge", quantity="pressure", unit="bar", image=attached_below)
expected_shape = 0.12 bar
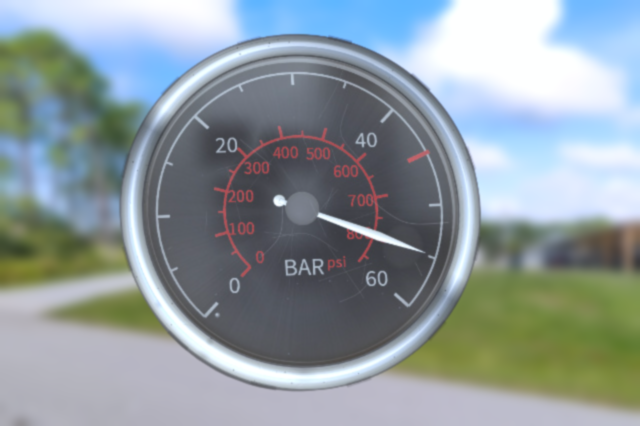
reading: 55 bar
